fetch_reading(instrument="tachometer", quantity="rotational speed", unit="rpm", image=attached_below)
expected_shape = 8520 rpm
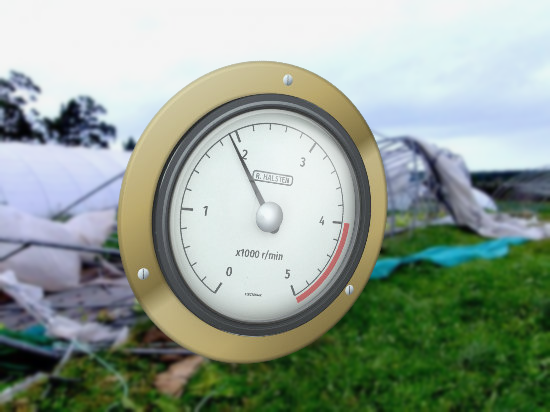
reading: 1900 rpm
